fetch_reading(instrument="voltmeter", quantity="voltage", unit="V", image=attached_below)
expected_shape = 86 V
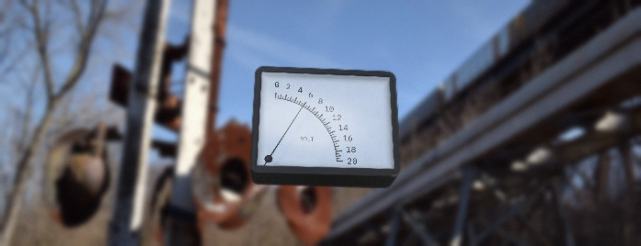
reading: 6 V
